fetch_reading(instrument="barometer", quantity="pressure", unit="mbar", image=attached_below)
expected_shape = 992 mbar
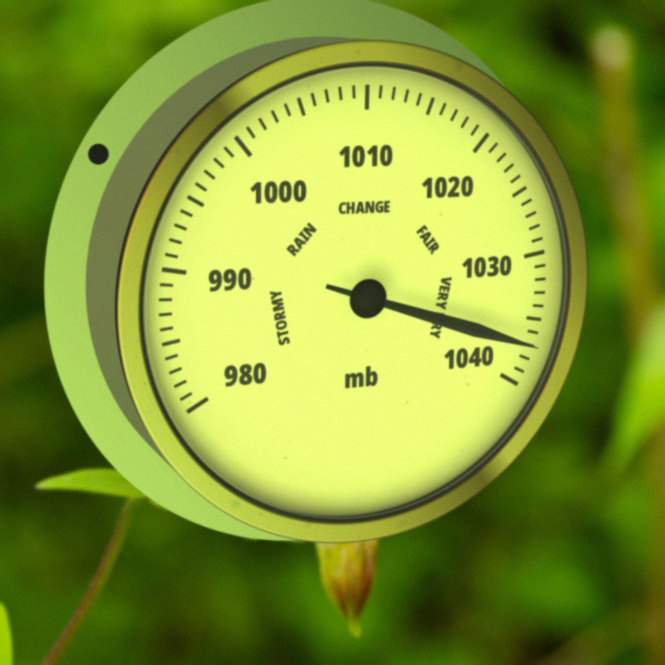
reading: 1037 mbar
